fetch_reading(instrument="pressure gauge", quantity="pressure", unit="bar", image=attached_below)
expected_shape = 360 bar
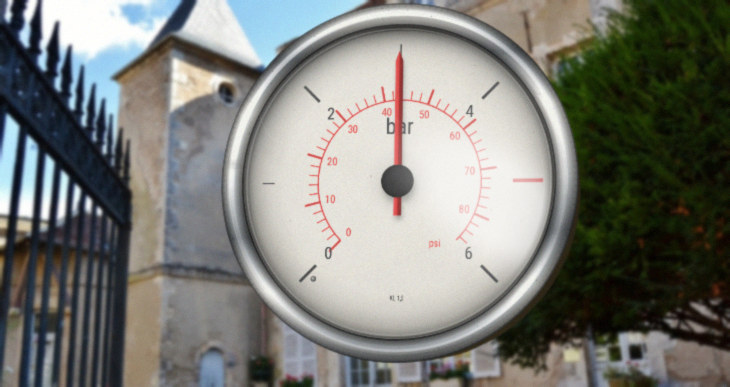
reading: 3 bar
